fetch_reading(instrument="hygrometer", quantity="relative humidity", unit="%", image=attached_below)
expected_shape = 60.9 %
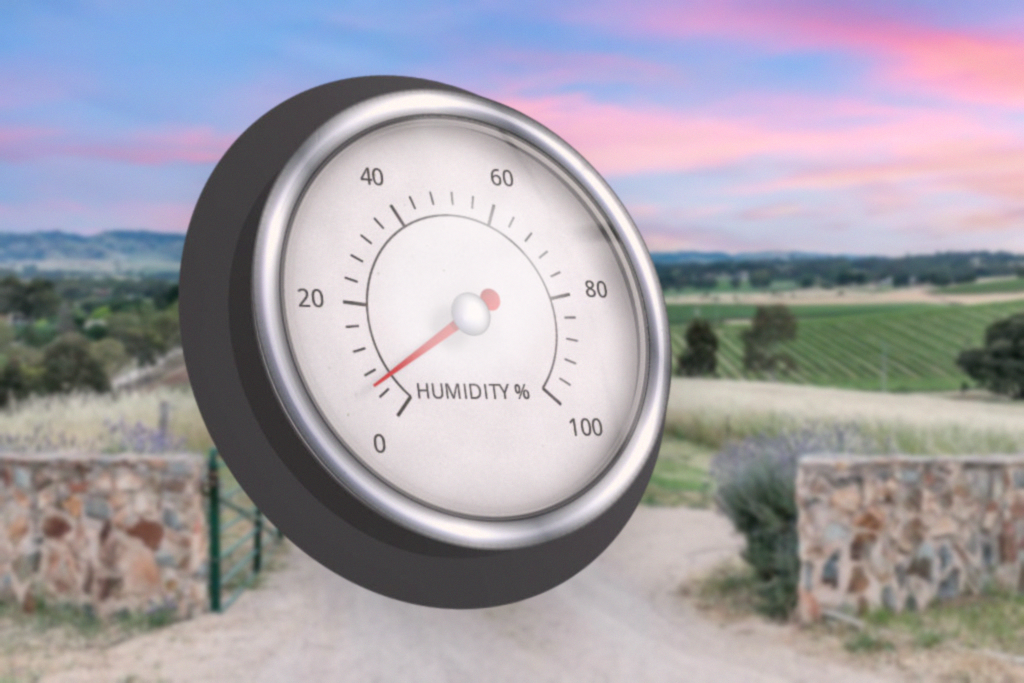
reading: 6 %
